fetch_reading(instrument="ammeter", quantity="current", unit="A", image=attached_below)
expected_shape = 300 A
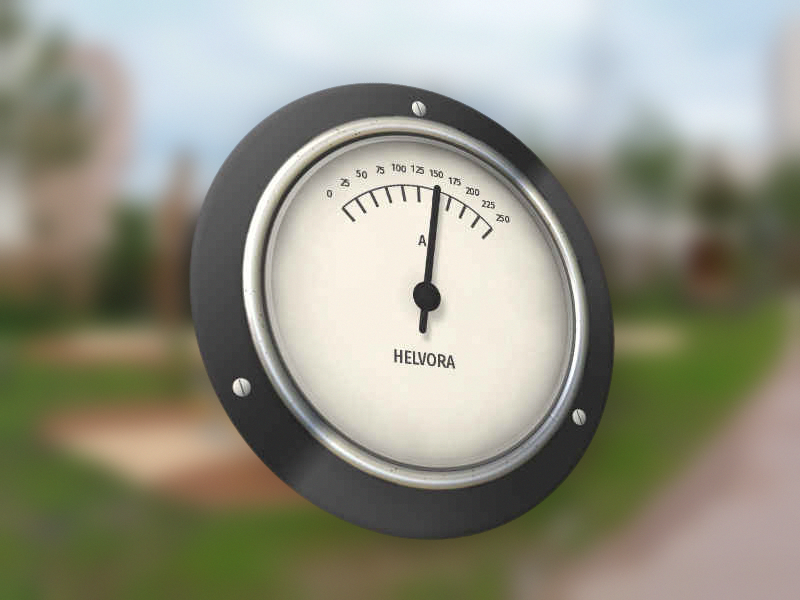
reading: 150 A
